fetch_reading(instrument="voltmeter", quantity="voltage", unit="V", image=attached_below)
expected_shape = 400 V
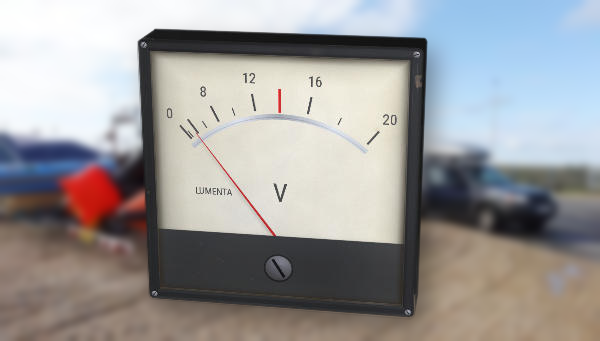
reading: 4 V
